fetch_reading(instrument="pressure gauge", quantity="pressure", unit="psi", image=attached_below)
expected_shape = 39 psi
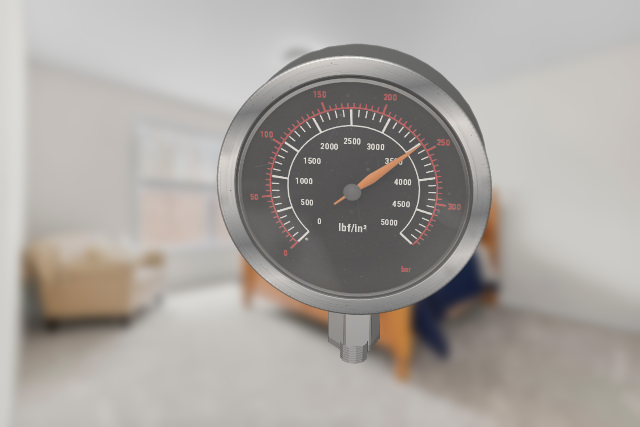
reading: 3500 psi
